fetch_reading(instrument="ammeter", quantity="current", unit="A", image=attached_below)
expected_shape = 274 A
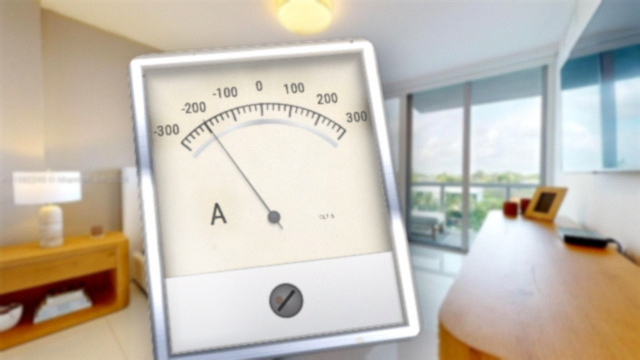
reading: -200 A
